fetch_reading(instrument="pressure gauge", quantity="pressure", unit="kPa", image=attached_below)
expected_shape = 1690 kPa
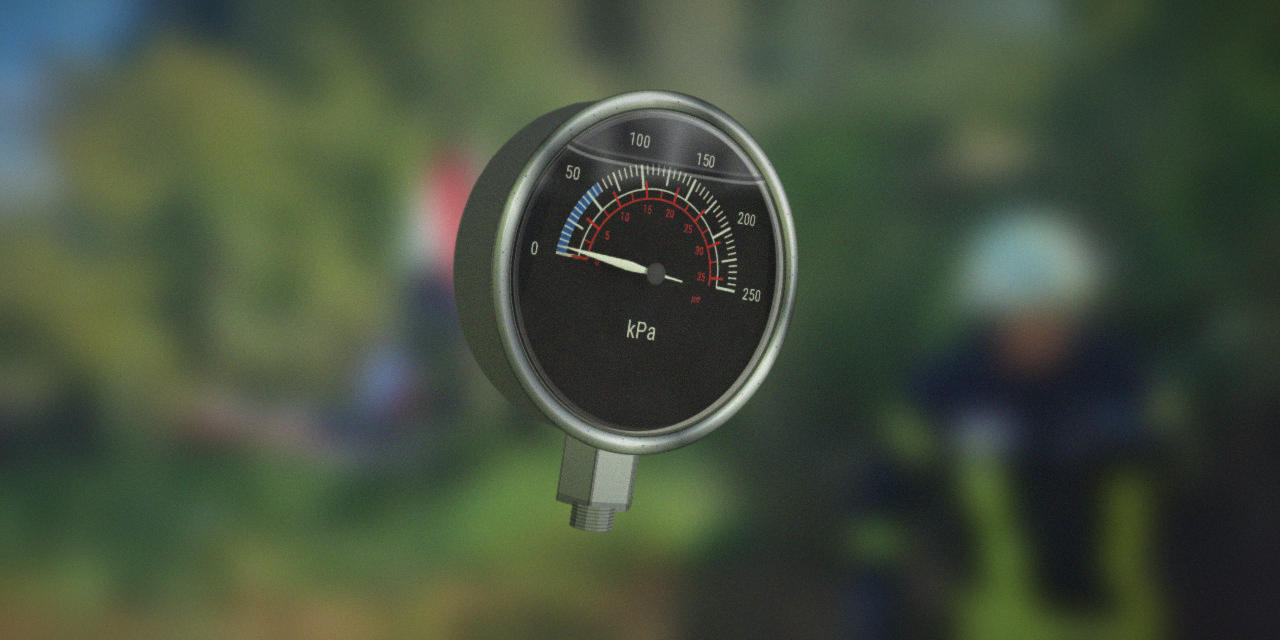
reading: 5 kPa
